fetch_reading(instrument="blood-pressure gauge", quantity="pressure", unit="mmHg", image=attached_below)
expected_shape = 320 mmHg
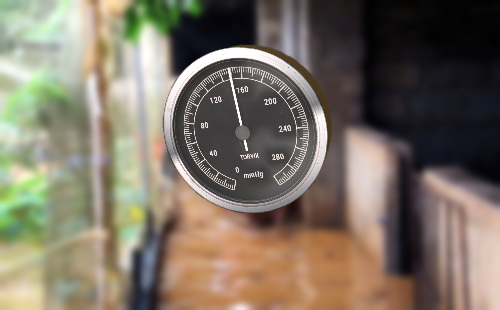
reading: 150 mmHg
